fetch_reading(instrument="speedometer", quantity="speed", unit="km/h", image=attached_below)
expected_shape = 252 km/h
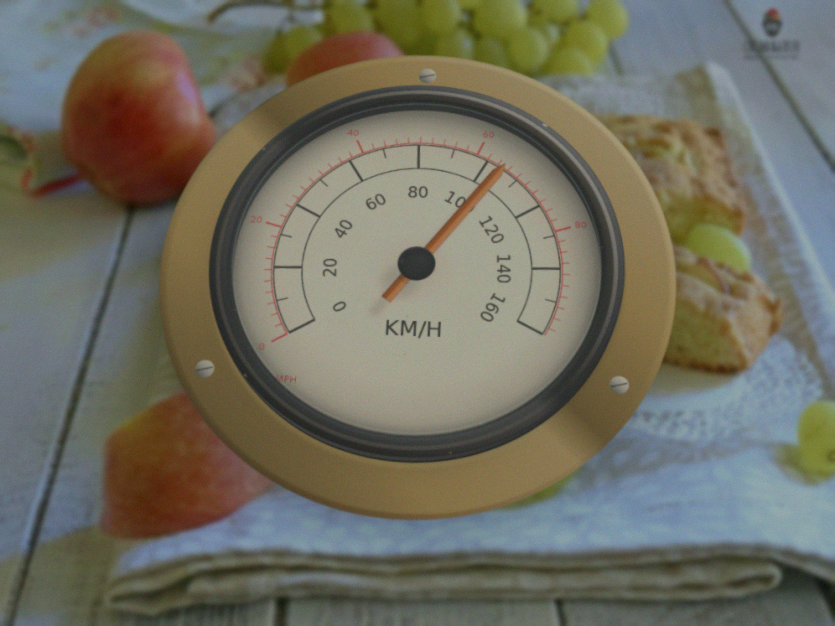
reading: 105 km/h
